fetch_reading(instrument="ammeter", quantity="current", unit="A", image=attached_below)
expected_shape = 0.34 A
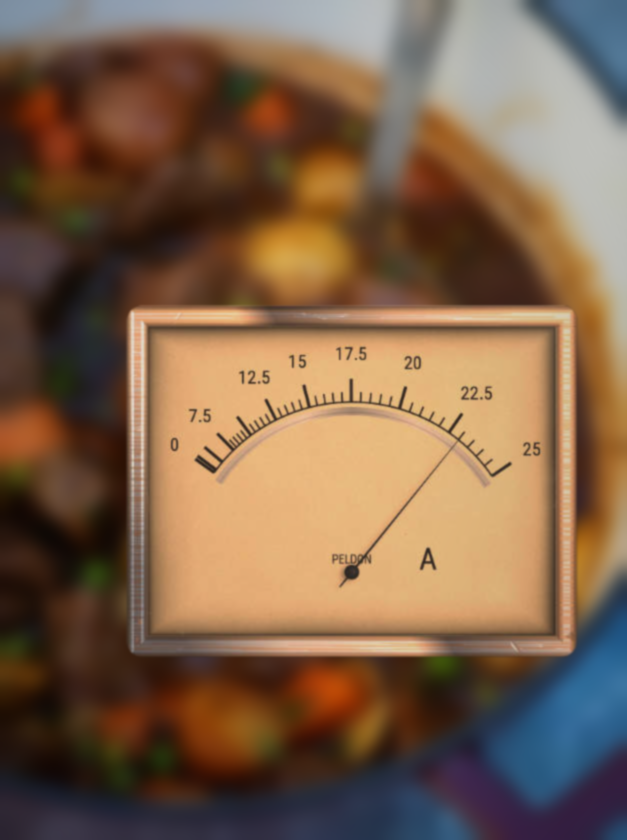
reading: 23 A
